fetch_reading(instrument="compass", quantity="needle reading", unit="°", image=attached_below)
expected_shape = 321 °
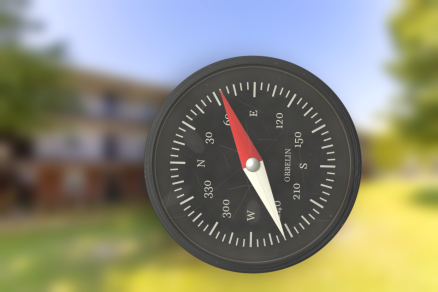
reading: 65 °
